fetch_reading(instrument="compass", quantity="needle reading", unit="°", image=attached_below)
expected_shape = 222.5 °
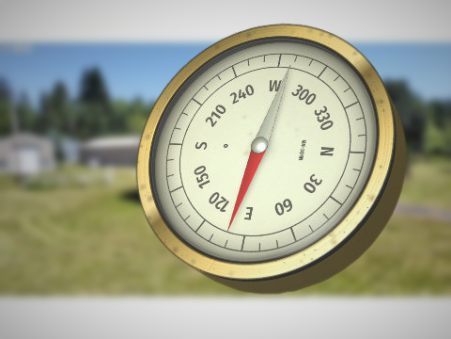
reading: 100 °
